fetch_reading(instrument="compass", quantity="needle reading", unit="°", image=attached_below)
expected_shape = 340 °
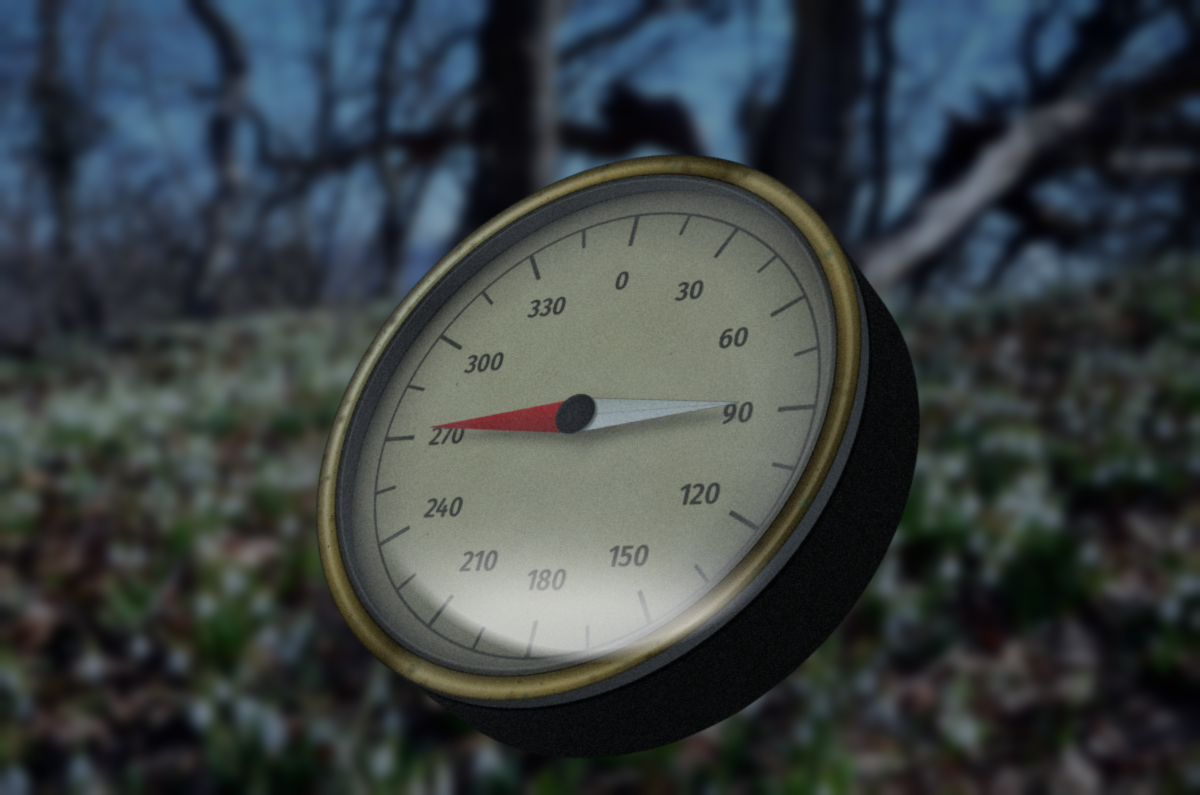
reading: 270 °
